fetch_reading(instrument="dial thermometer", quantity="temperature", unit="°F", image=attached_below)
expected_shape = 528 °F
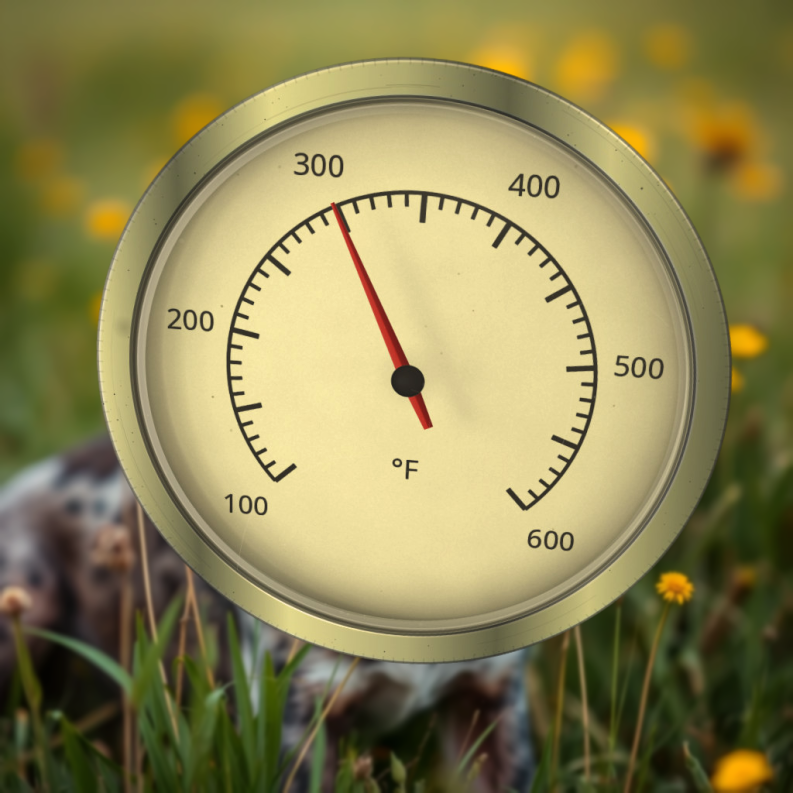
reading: 300 °F
